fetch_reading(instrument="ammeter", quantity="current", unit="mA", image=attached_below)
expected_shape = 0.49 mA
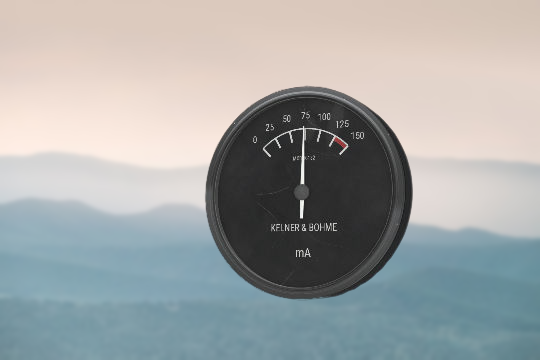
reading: 75 mA
